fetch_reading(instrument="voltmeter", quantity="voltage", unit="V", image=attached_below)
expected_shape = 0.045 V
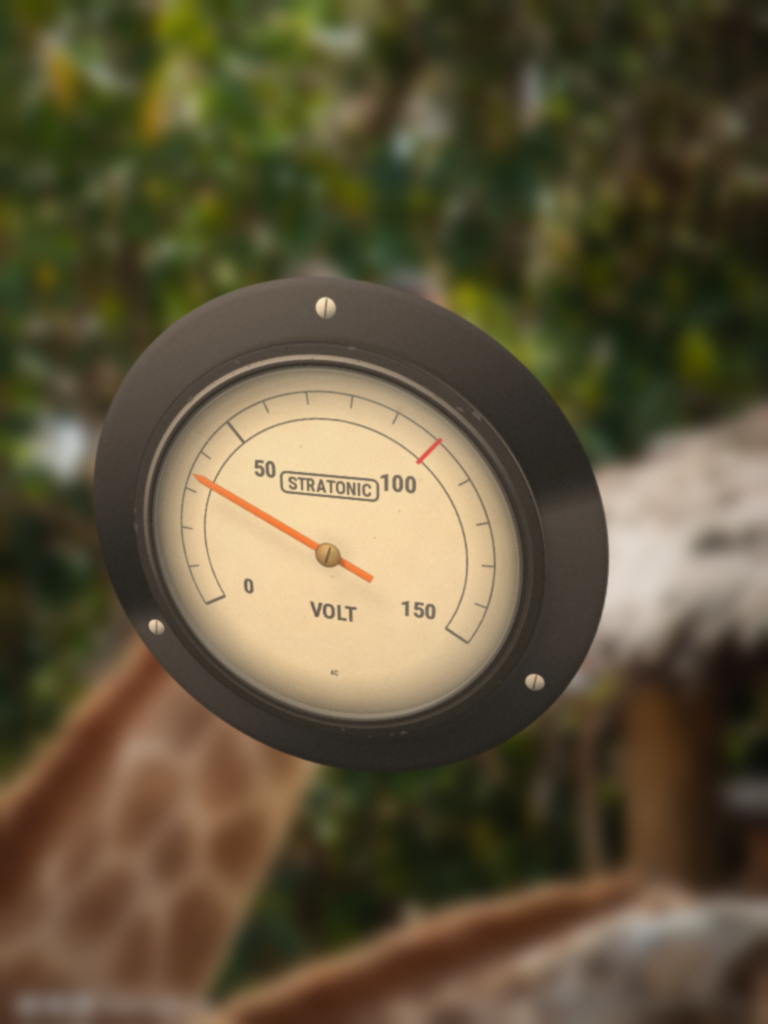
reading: 35 V
